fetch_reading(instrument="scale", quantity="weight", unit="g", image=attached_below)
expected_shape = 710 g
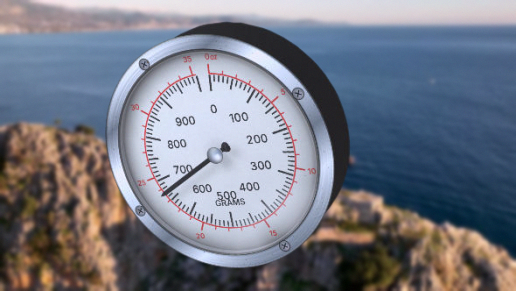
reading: 670 g
